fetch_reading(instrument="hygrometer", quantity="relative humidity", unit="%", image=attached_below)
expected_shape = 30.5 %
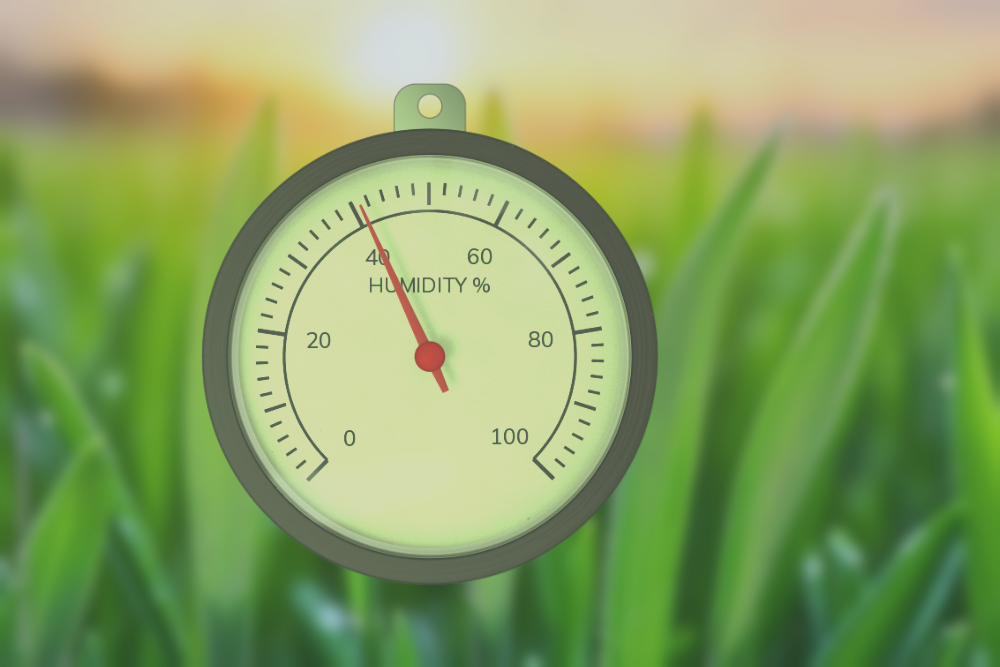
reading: 41 %
